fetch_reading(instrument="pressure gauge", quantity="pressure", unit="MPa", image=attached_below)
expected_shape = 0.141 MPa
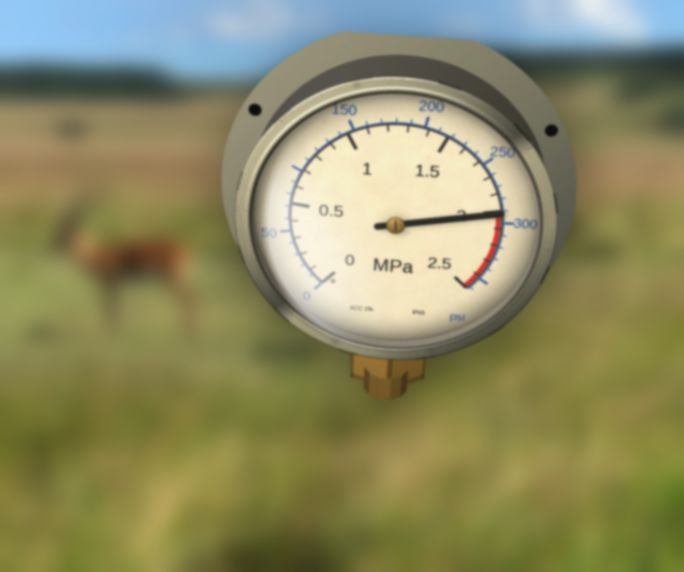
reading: 2 MPa
